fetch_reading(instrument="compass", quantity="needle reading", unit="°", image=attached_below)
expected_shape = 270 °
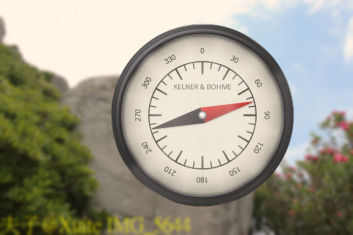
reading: 75 °
